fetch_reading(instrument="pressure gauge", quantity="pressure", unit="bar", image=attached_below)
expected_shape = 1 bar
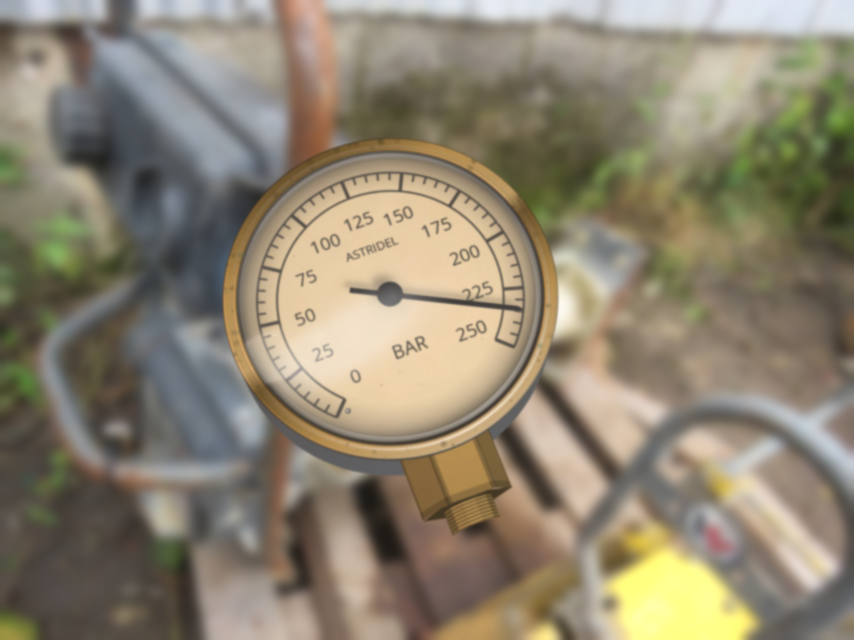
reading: 235 bar
